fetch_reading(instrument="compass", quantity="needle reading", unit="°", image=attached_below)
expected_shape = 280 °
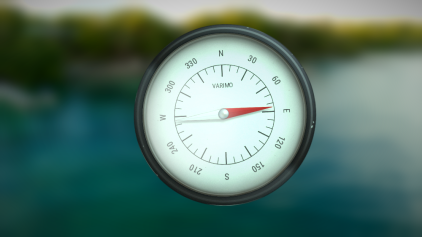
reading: 85 °
